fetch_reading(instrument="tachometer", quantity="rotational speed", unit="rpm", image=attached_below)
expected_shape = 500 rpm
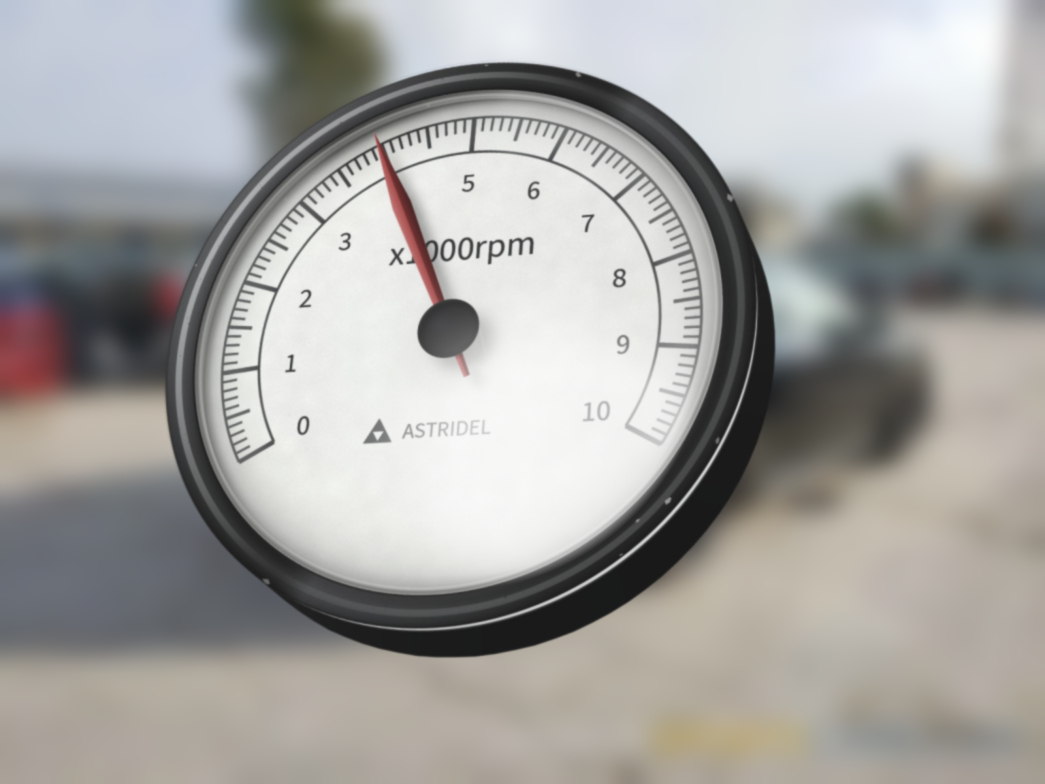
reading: 4000 rpm
